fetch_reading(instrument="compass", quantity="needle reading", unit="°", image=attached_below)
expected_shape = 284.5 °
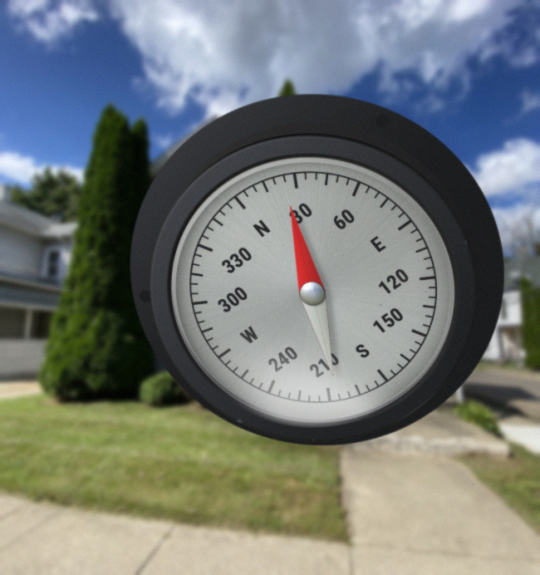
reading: 25 °
